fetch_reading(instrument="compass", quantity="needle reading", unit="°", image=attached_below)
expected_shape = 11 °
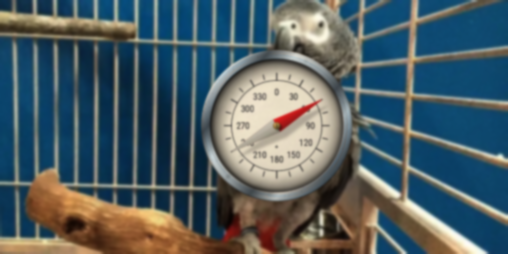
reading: 60 °
